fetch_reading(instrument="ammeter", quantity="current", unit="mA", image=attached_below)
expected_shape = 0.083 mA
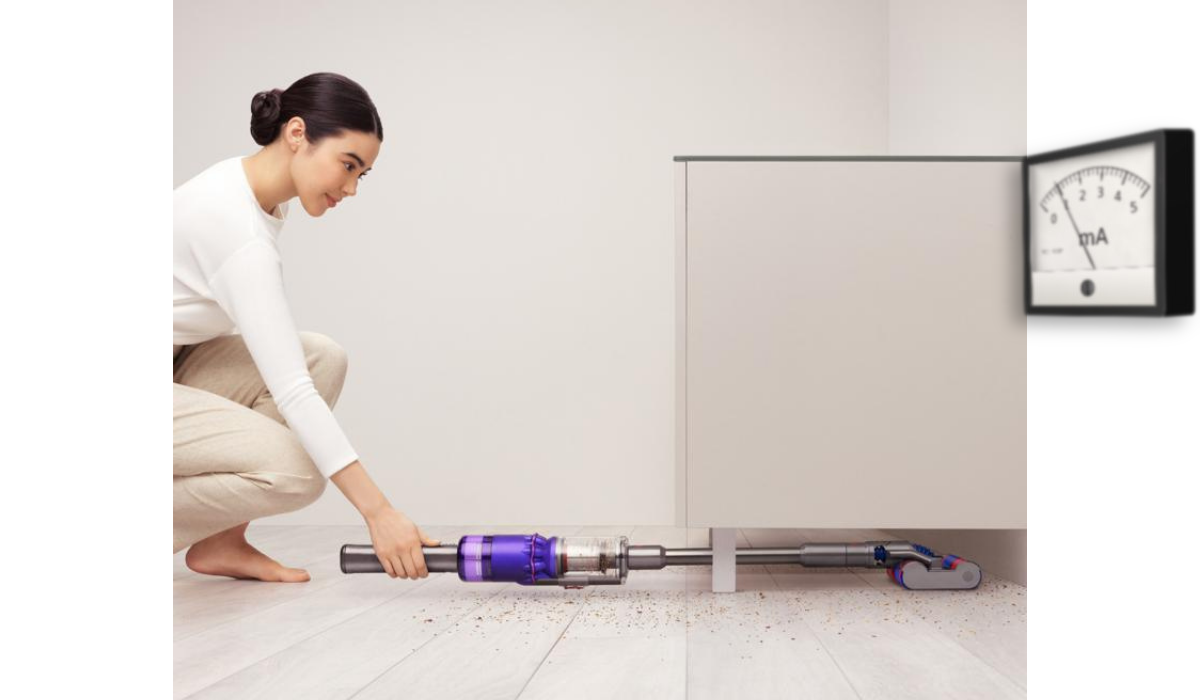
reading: 1 mA
